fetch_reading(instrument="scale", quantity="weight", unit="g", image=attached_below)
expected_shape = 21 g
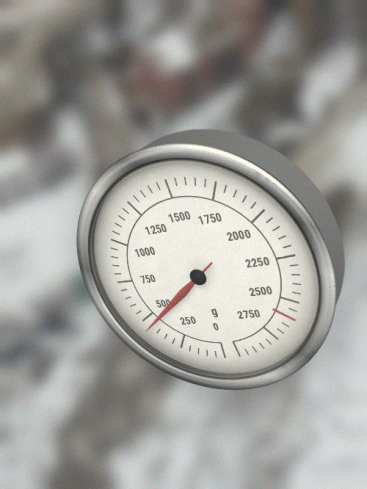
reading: 450 g
